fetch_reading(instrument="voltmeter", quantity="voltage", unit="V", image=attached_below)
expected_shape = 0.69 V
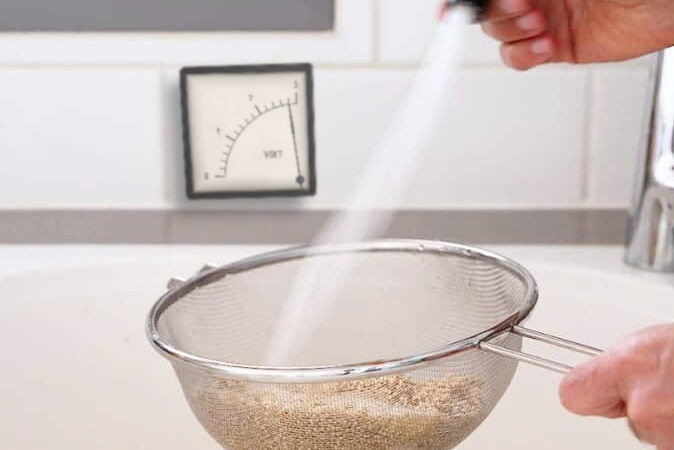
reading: 2.8 V
